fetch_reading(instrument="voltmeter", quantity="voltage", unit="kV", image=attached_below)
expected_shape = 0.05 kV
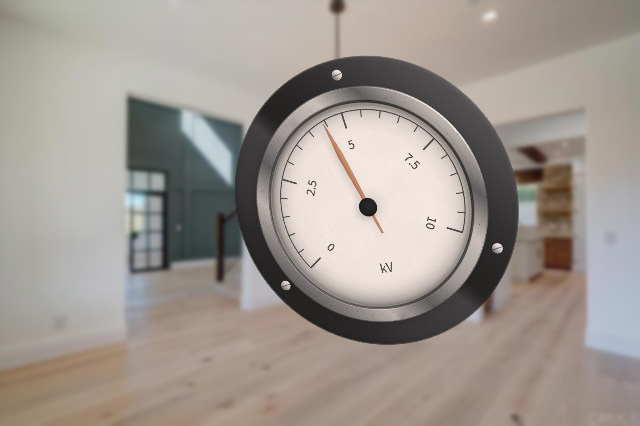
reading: 4.5 kV
